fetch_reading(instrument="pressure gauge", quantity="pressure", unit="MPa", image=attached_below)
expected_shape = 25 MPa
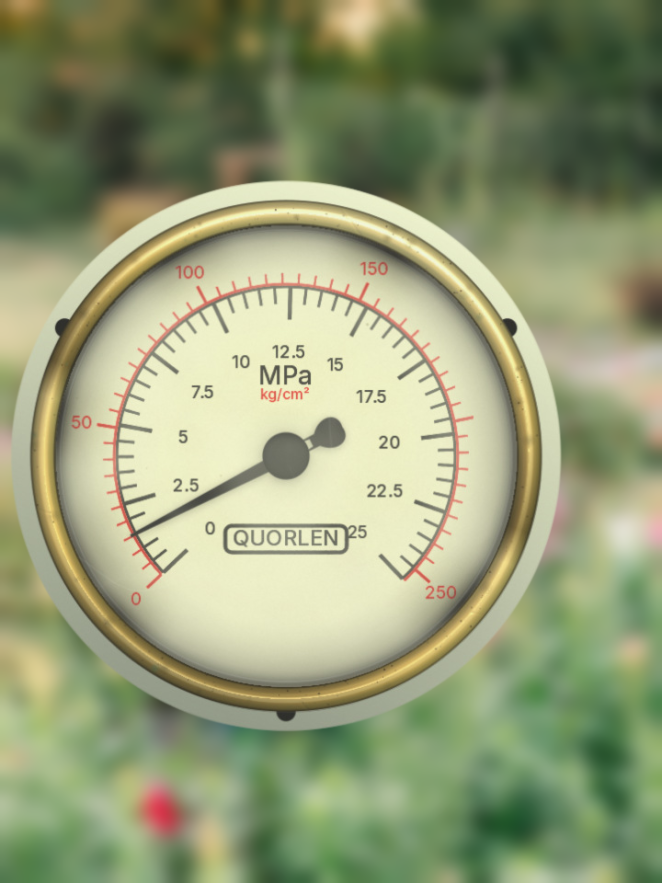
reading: 1.5 MPa
